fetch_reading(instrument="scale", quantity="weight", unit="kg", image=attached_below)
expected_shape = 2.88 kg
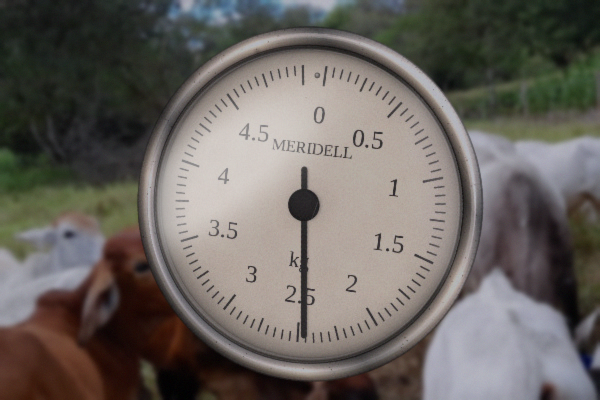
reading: 2.45 kg
